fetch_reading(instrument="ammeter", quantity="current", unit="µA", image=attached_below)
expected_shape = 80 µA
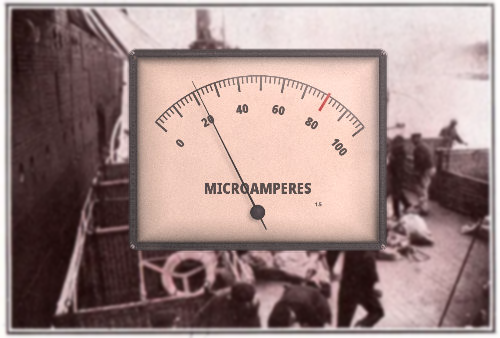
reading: 22 µA
